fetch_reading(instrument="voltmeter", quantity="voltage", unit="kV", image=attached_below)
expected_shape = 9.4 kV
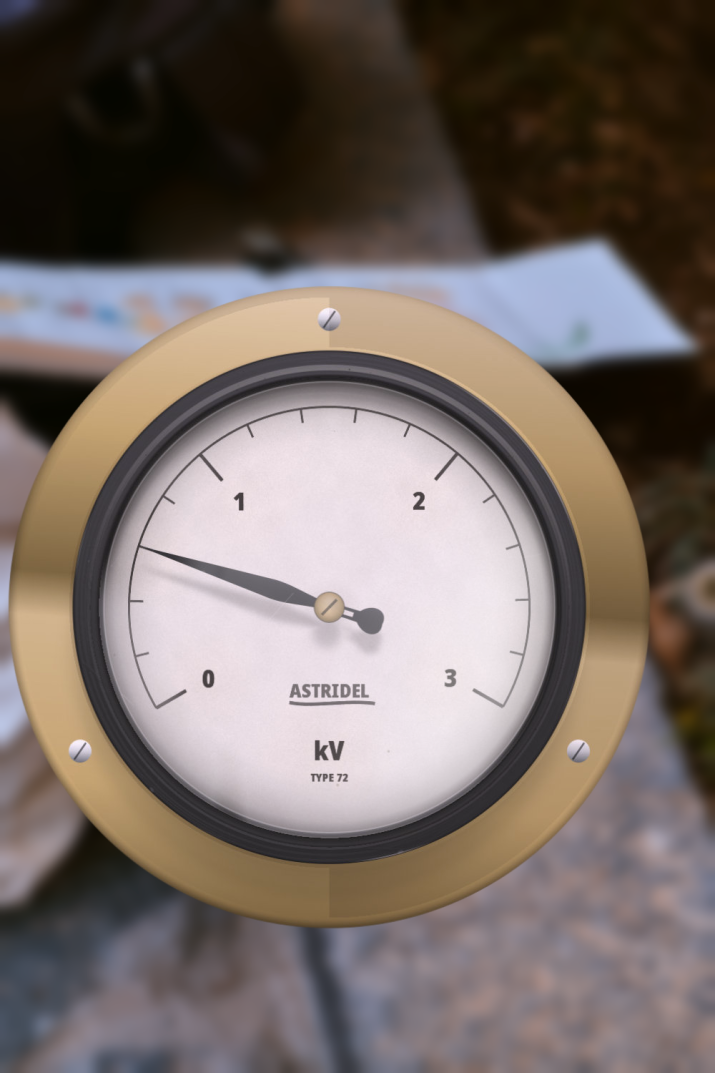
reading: 0.6 kV
